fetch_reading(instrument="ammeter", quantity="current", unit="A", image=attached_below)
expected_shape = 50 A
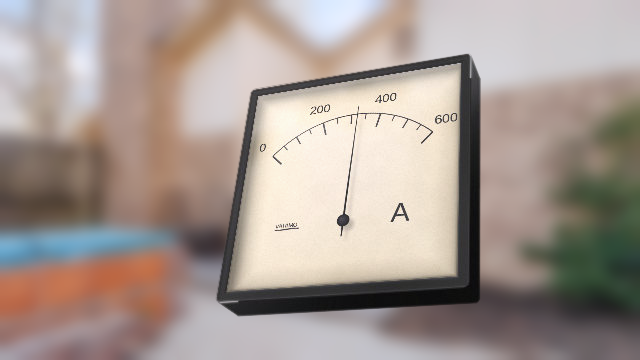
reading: 325 A
